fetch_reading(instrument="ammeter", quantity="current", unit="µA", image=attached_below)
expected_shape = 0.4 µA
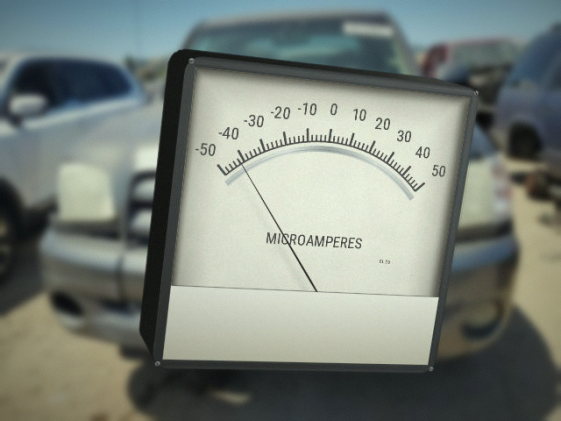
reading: -42 µA
